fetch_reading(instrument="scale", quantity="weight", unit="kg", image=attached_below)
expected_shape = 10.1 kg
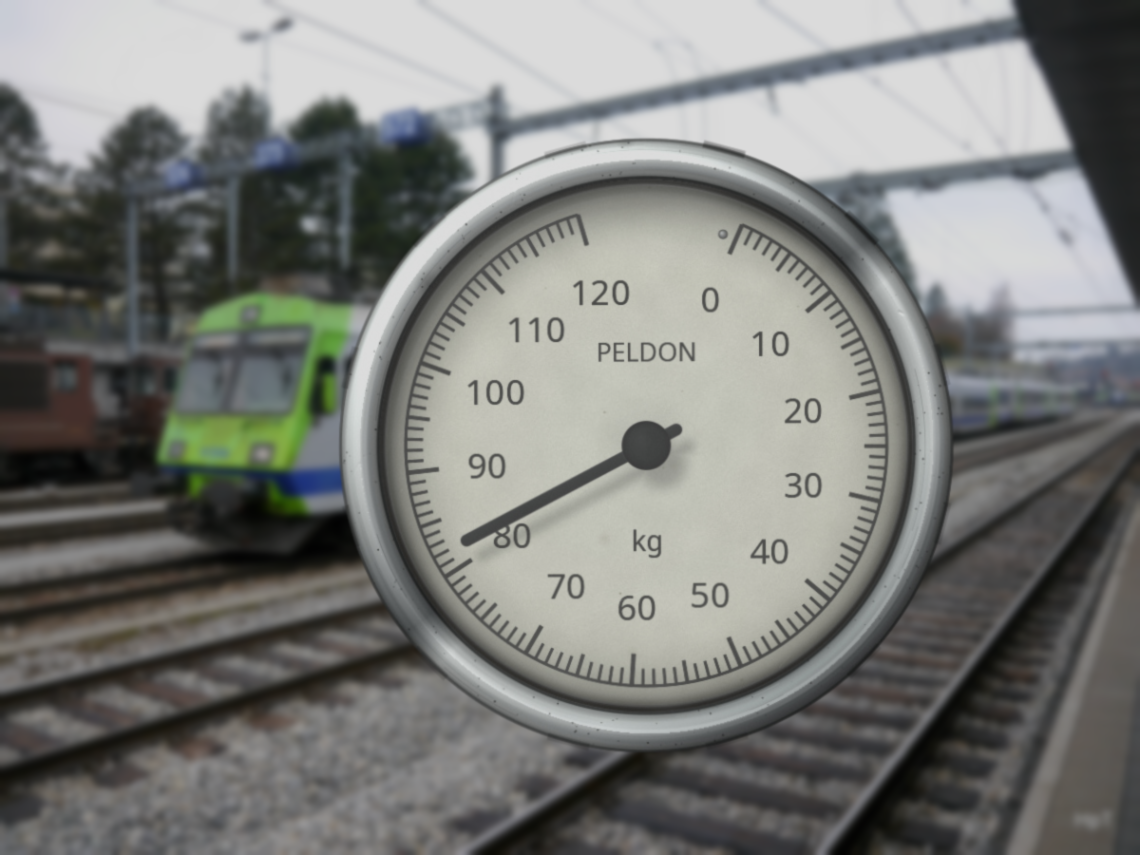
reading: 82 kg
